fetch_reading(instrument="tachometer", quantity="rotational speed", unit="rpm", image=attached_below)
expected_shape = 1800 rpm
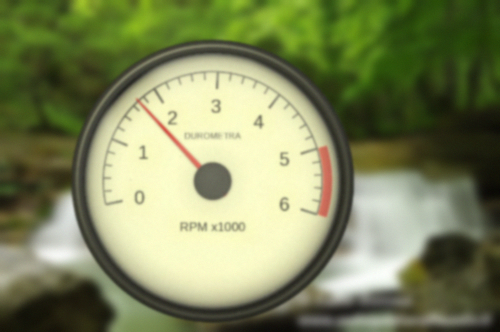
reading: 1700 rpm
